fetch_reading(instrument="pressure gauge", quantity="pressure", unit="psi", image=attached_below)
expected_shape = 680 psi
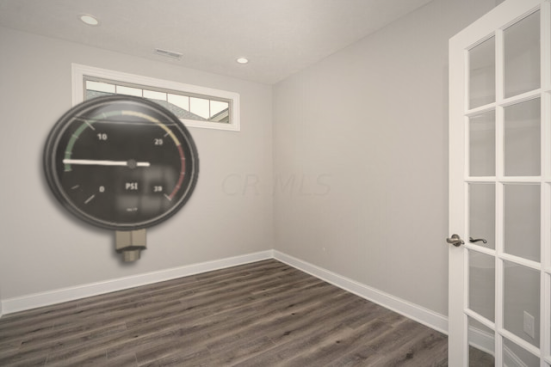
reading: 5 psi
